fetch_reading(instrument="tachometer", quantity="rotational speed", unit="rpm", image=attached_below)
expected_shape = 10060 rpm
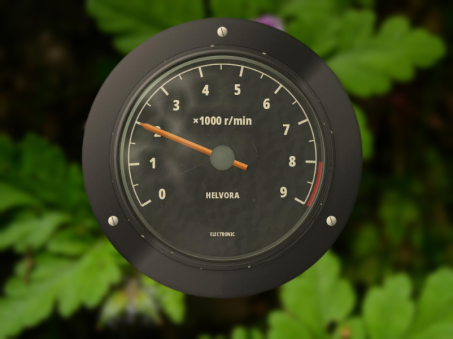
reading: 2000 rpm
